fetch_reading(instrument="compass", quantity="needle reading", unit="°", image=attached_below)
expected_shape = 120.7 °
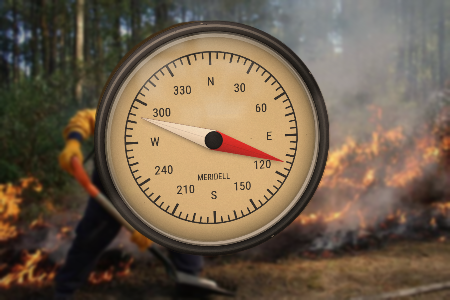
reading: 110 °
